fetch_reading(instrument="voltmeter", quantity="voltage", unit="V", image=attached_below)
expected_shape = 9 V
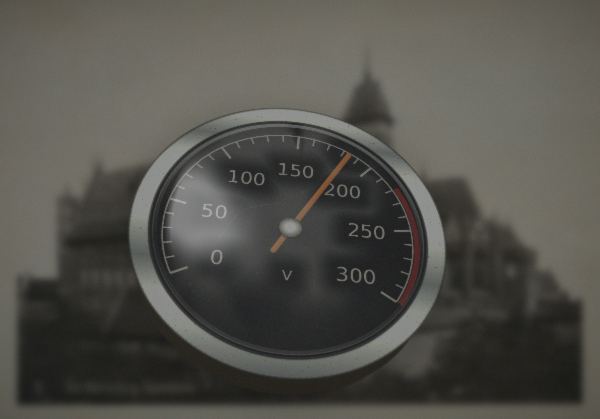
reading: 185 V
